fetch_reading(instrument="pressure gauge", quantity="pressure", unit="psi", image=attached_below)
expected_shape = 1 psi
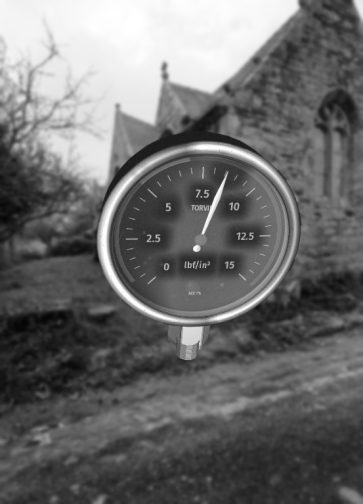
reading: 8.5 psi
